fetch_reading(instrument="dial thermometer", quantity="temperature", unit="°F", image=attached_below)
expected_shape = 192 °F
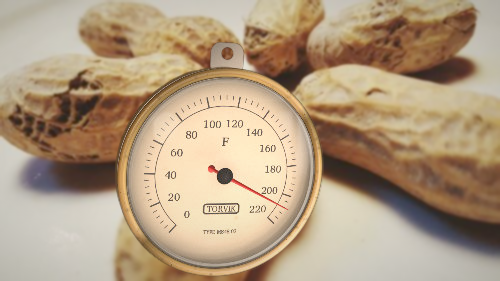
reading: 208 °F
